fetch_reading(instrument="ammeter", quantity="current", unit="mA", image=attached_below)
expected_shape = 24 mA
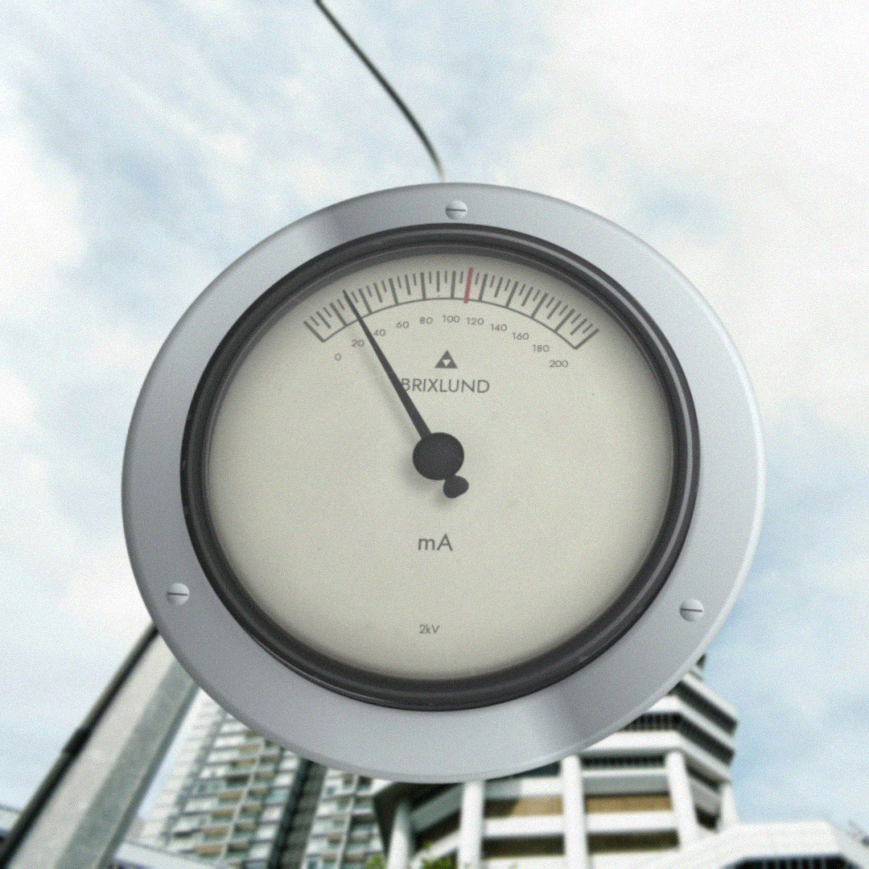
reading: 30 mA
